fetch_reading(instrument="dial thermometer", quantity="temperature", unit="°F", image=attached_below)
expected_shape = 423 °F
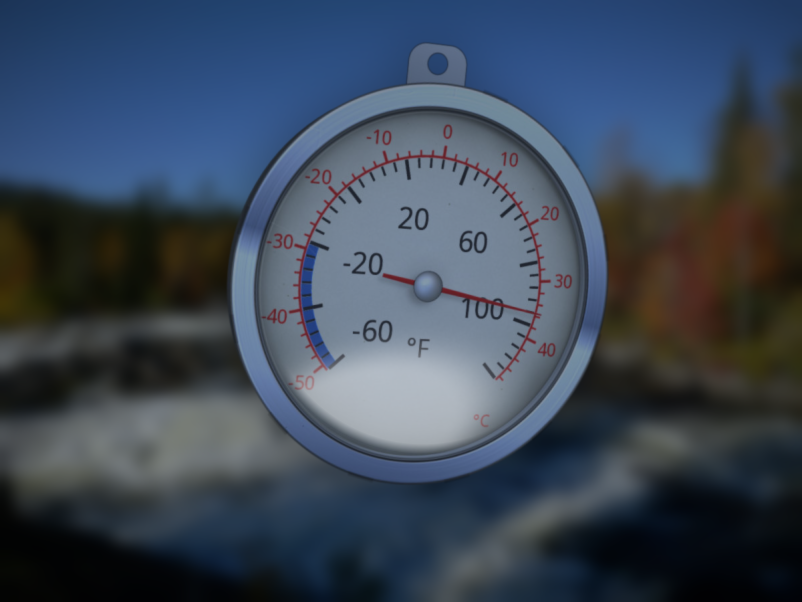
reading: 96 °F
